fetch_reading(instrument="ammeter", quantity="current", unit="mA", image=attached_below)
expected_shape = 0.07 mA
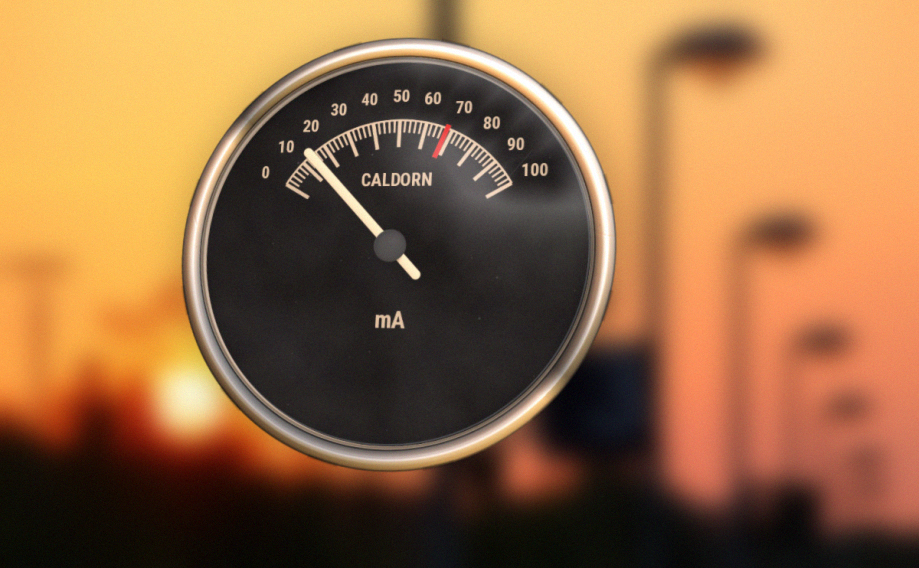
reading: 14 mA
